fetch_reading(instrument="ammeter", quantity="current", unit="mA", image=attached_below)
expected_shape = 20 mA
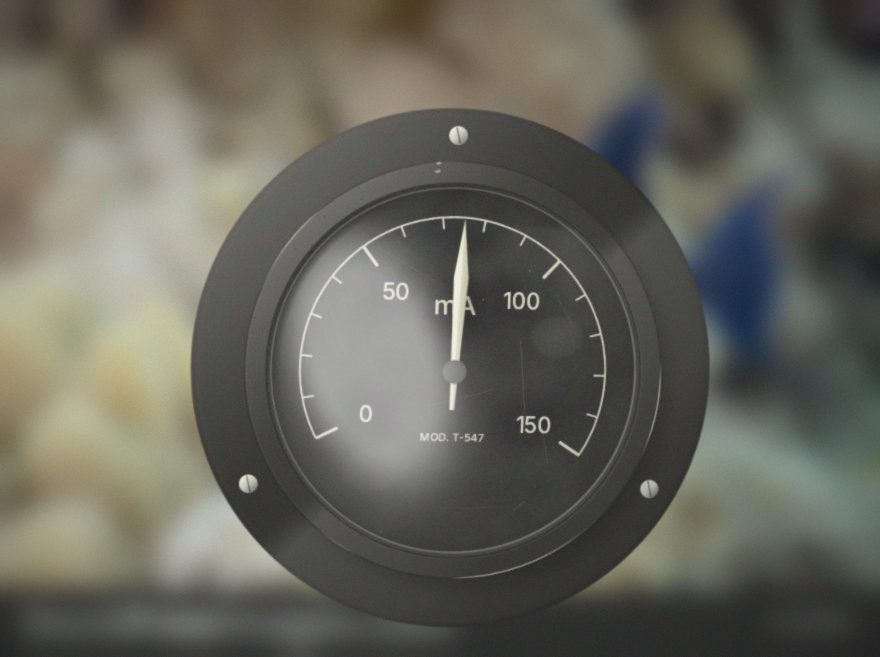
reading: 75 mA
